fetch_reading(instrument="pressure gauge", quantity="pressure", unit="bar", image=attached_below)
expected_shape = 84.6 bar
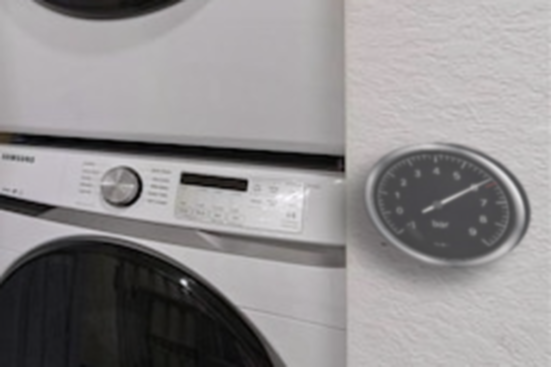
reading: 6 bar
